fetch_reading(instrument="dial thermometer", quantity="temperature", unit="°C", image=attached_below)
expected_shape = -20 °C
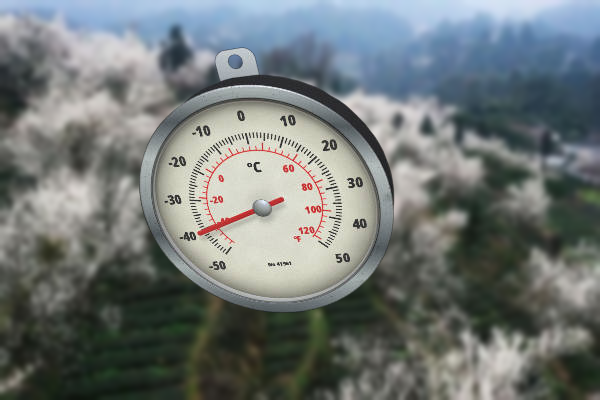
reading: -40 °C
